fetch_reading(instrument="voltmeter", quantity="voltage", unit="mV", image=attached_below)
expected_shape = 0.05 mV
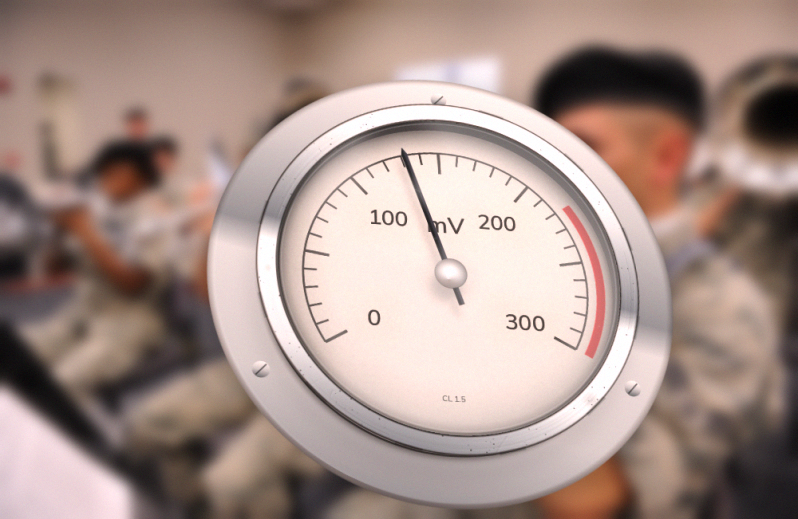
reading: 130 mV
